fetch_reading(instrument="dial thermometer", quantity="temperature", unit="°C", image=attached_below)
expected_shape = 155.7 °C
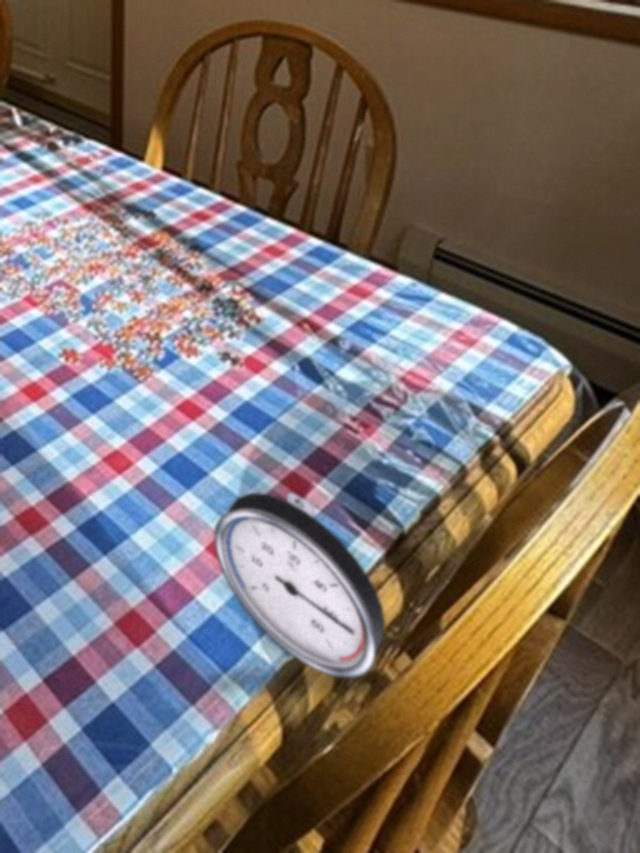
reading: 50 °C
